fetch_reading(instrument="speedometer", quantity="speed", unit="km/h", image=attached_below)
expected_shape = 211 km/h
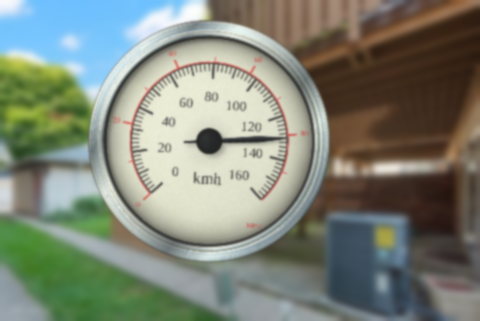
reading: 130 km/h
